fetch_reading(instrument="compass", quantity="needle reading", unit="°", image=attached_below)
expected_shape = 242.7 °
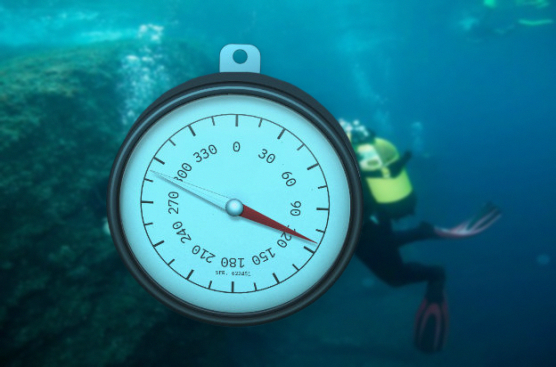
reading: 112.5 °
